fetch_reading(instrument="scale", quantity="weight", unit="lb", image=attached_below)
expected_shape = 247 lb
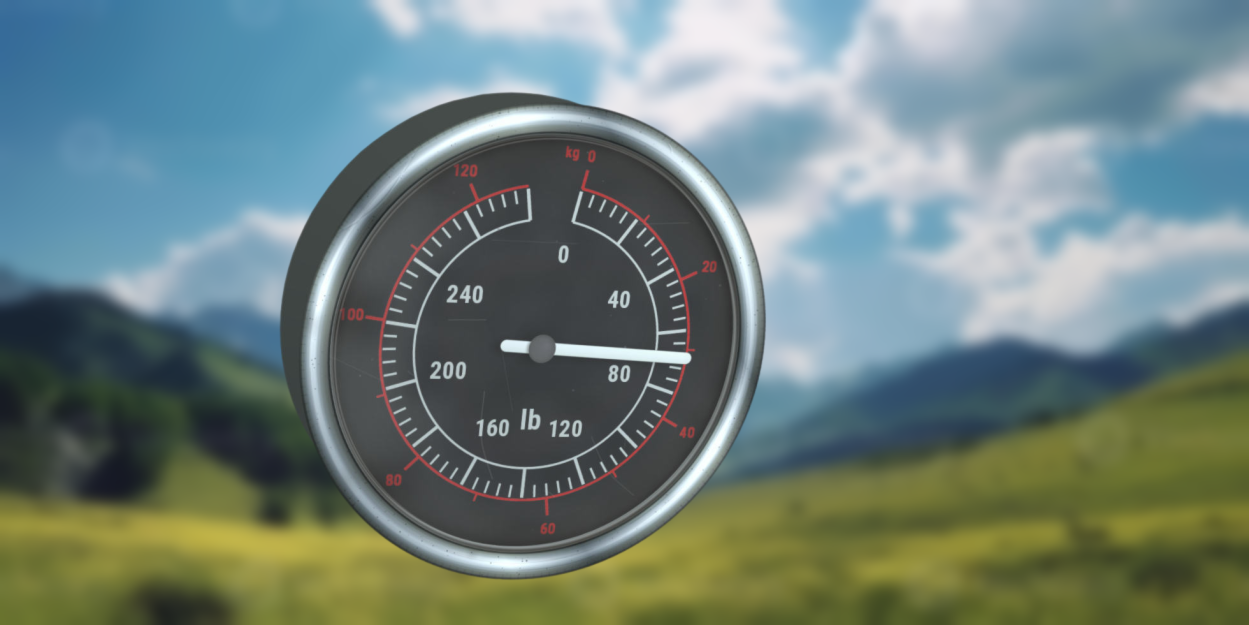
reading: 68 lb
